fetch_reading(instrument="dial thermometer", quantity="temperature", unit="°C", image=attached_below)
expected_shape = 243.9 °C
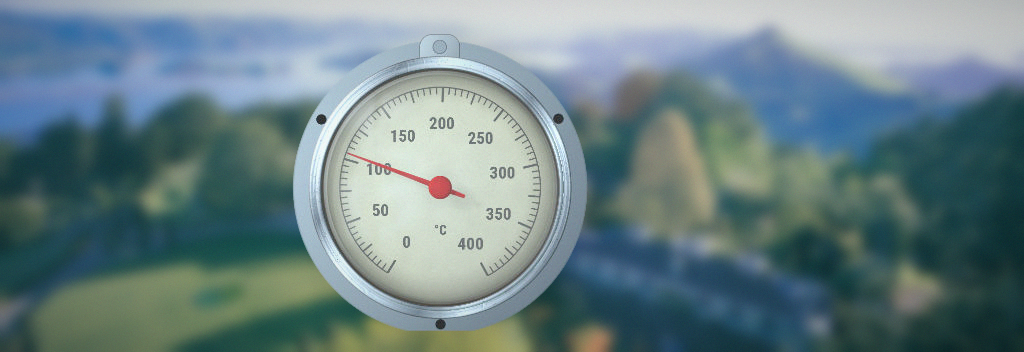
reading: 105 °C
